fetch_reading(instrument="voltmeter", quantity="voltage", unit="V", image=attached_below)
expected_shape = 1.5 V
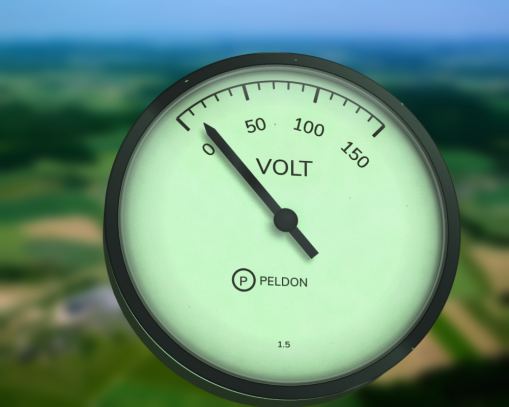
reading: 10 V
